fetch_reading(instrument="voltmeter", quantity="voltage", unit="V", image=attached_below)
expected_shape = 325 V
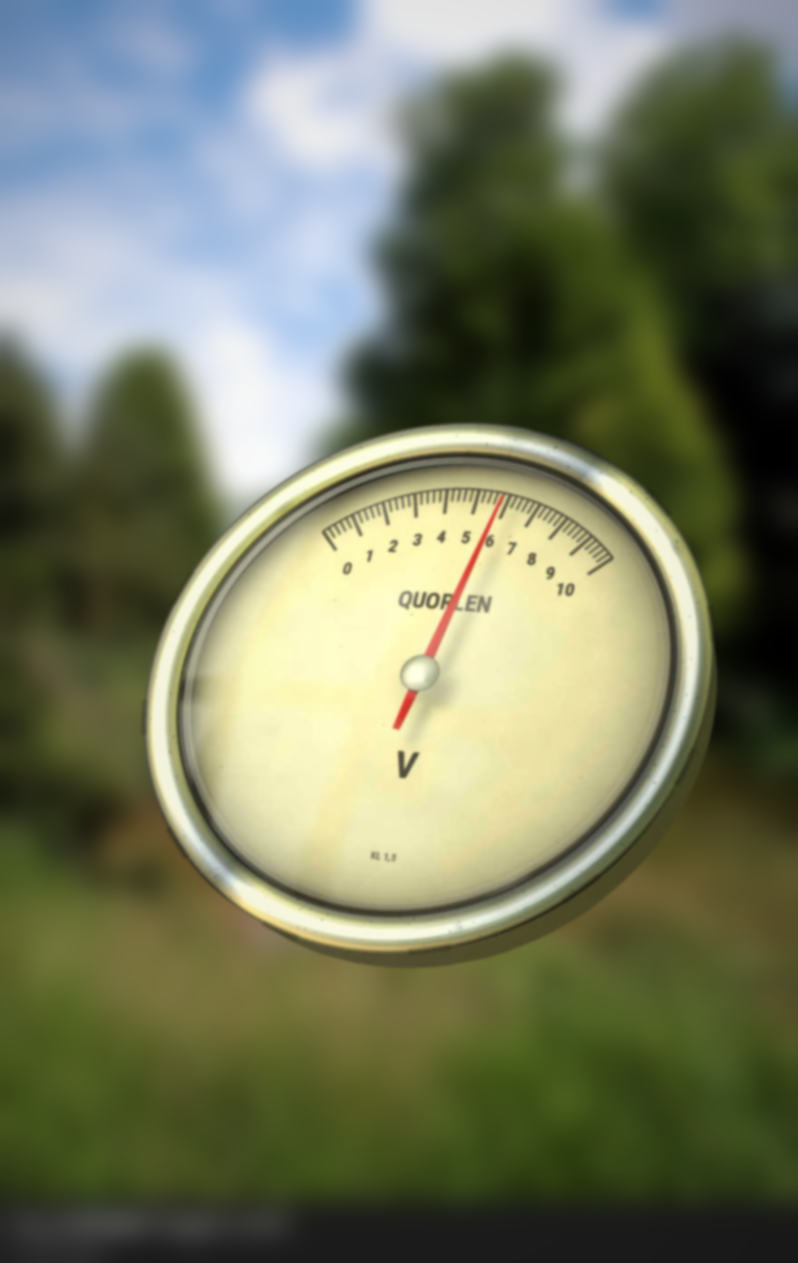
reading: 6 V
